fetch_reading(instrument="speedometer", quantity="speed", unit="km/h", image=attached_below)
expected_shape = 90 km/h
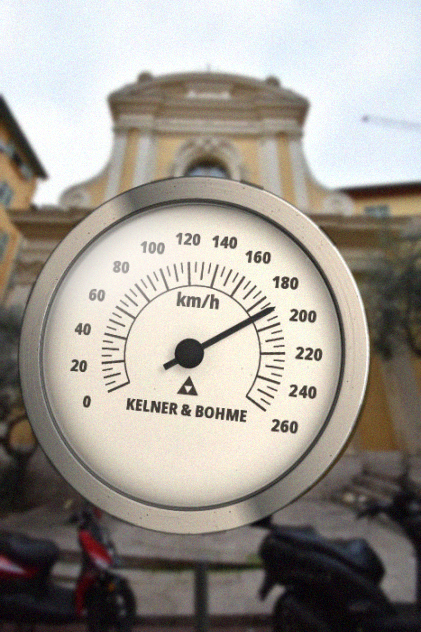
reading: 190 km/h
